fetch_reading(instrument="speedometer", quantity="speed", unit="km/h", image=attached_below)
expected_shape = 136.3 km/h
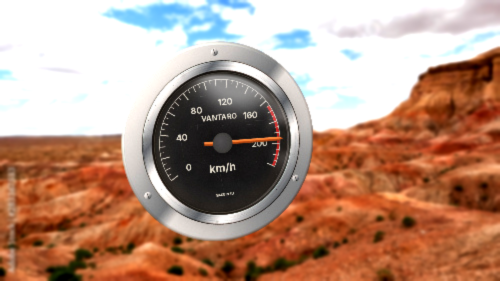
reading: 195 km/h
